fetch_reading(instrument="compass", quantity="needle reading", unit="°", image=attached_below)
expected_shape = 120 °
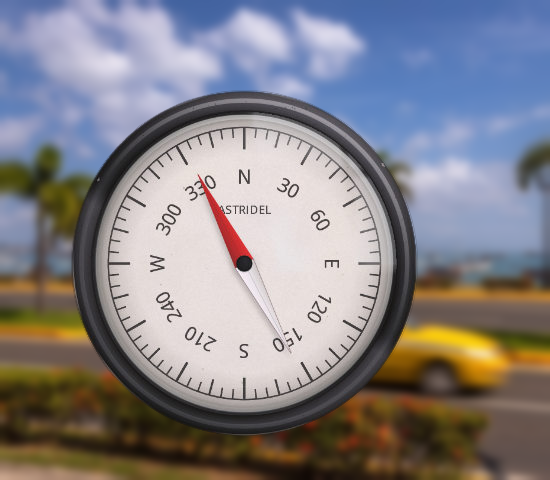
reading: 332.5 °
